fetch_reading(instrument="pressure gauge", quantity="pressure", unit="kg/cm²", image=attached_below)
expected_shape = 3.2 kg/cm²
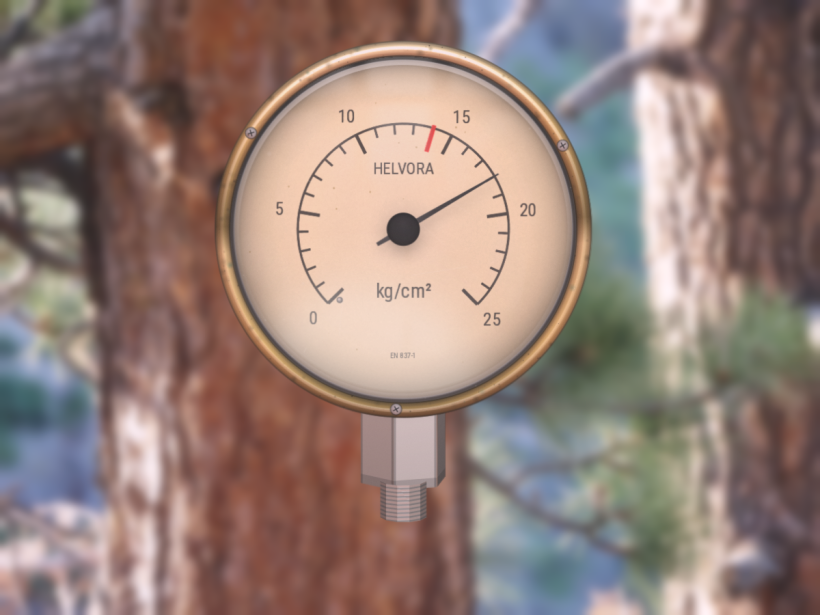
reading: 18 kg/cm²
